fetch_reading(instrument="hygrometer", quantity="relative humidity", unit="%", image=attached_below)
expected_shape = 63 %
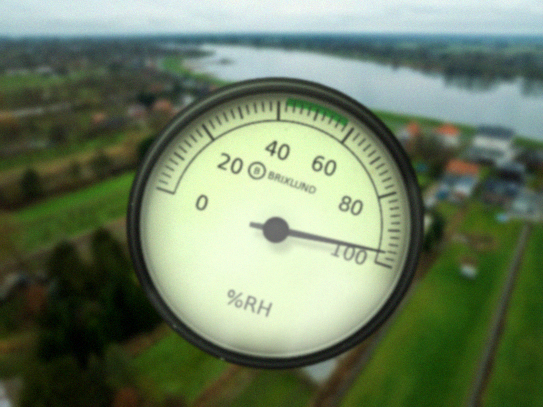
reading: 96 %
